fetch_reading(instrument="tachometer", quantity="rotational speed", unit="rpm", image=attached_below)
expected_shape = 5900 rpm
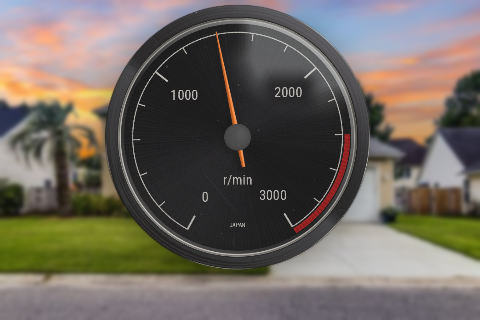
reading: 1400 rpm
